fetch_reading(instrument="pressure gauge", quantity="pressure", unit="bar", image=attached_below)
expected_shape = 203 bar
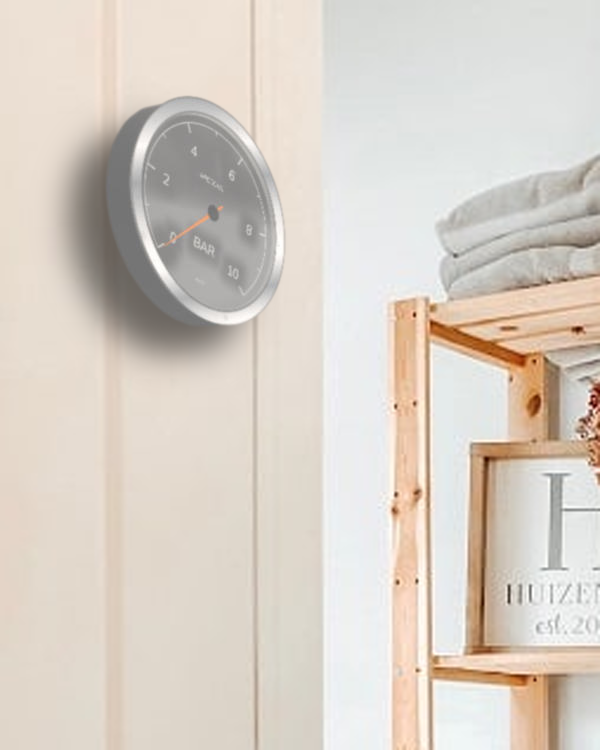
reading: 0 bar
